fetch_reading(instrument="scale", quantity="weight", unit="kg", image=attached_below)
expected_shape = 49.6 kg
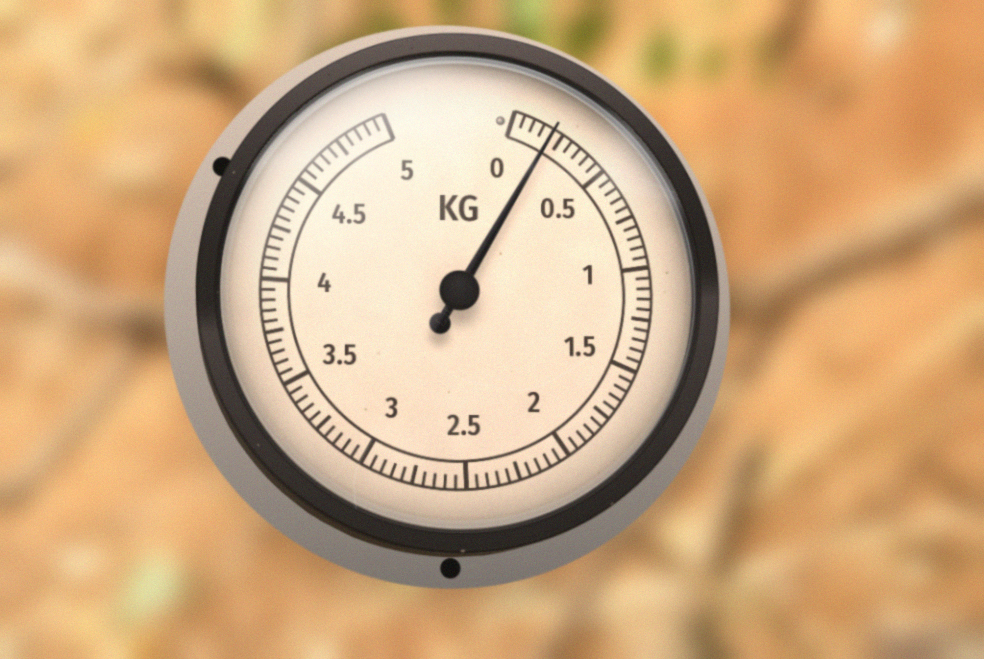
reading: 0.2 kg
